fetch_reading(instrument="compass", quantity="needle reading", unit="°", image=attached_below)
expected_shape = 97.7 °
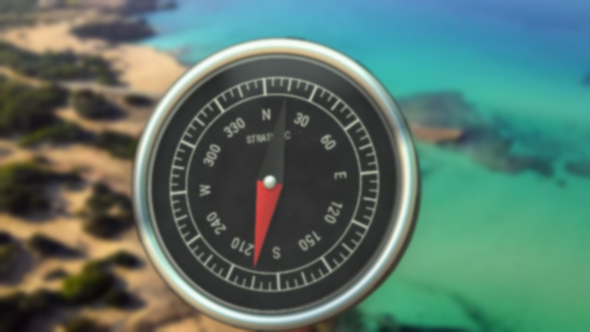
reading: 195 °
